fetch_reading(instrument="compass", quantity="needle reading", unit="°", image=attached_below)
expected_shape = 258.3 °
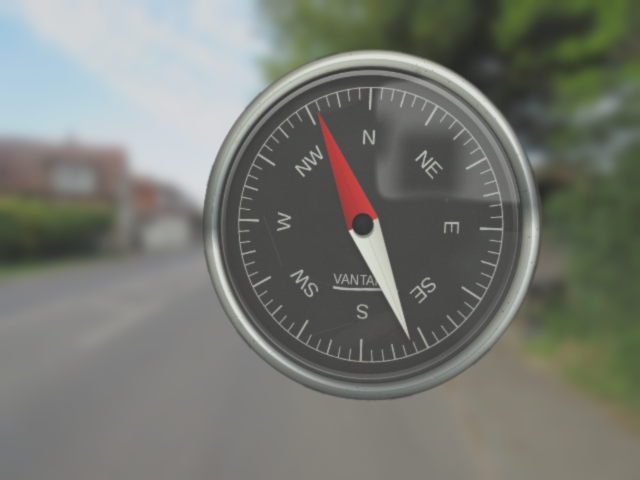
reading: 335 °
